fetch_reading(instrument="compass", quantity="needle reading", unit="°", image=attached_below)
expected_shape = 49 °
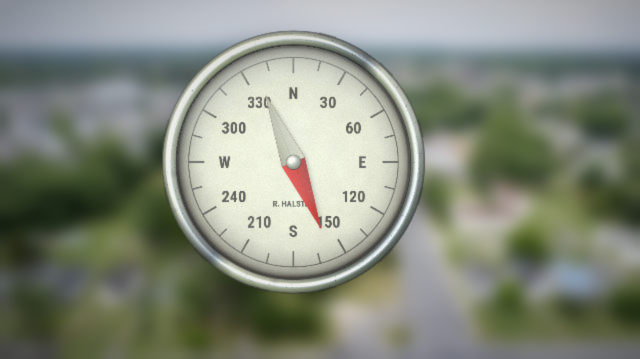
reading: 157.5 °
